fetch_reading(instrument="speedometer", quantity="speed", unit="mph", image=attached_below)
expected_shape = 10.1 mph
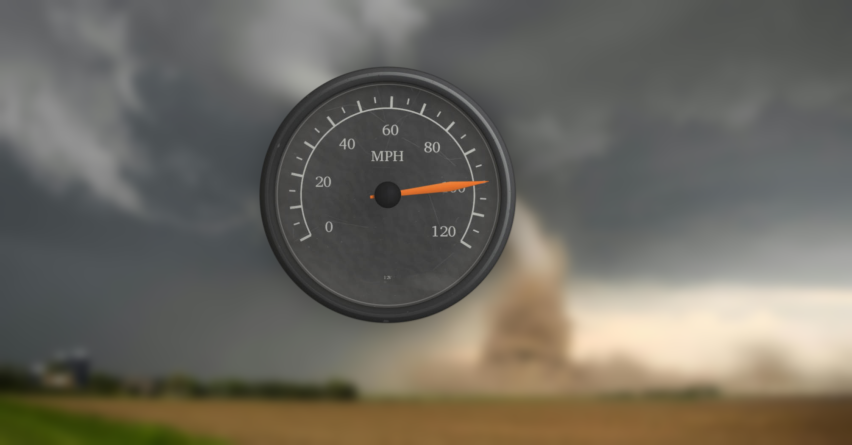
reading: 100 mph
